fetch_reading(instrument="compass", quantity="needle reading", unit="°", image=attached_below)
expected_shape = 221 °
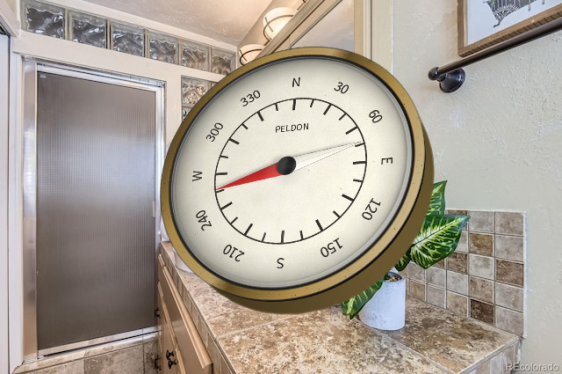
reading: 255 °
